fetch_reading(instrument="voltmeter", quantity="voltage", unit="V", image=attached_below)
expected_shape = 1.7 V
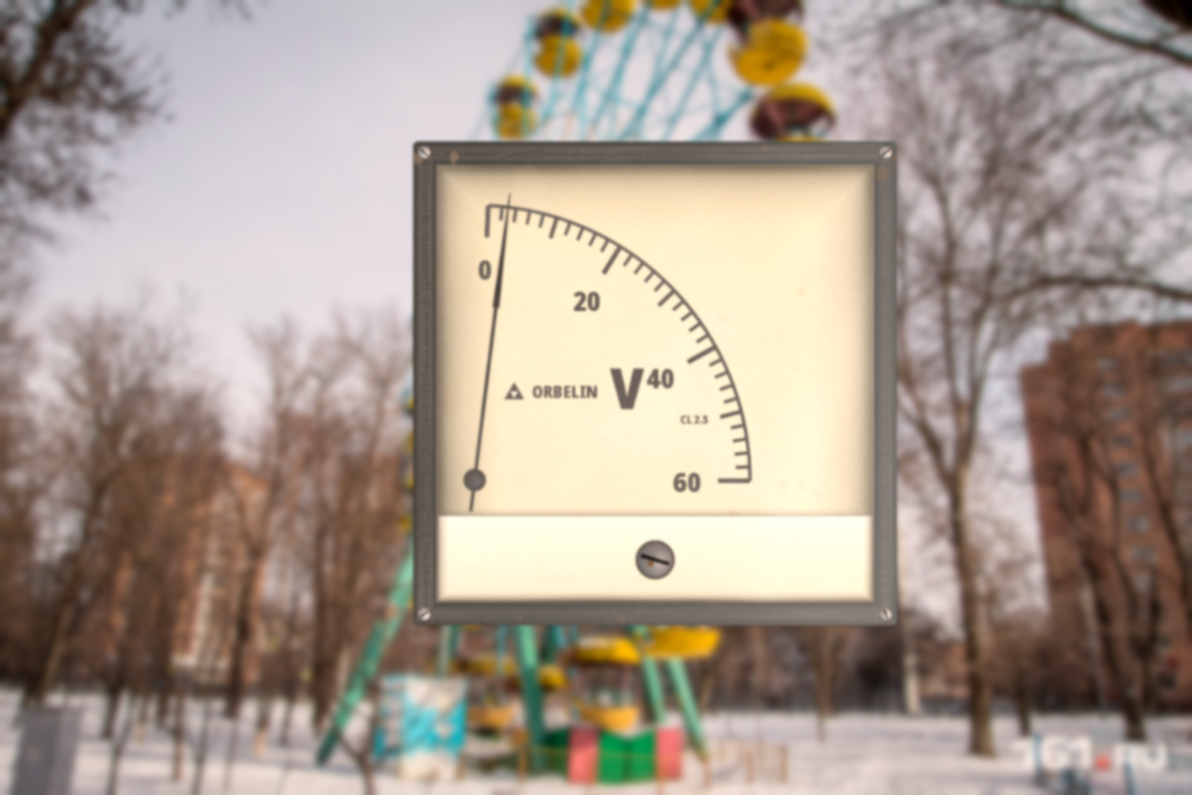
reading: 3 V
